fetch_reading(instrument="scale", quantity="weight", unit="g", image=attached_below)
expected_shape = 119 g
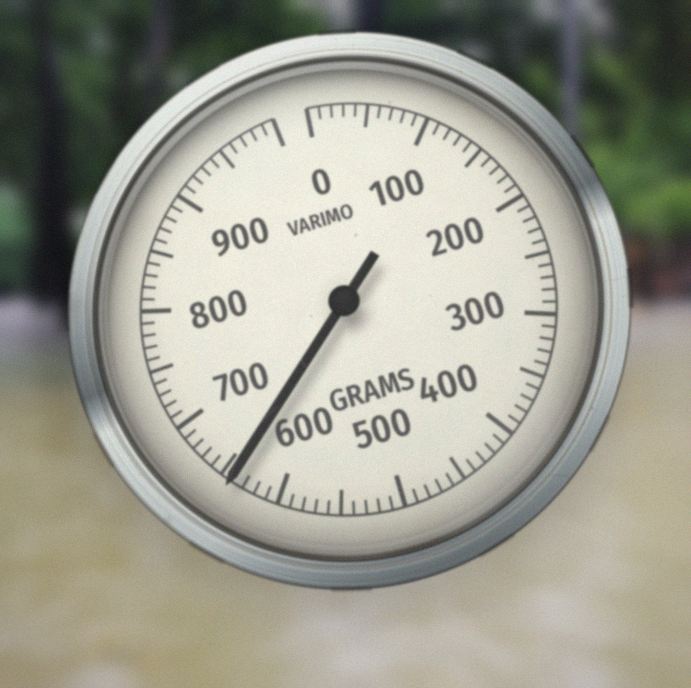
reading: 640 g
